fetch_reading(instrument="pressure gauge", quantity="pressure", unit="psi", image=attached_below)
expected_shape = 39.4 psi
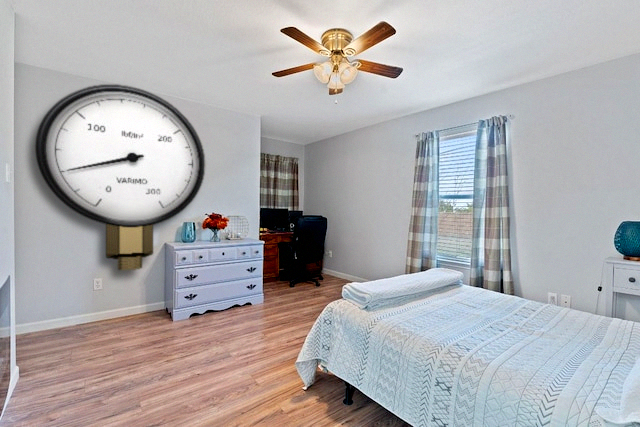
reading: 40 psi
